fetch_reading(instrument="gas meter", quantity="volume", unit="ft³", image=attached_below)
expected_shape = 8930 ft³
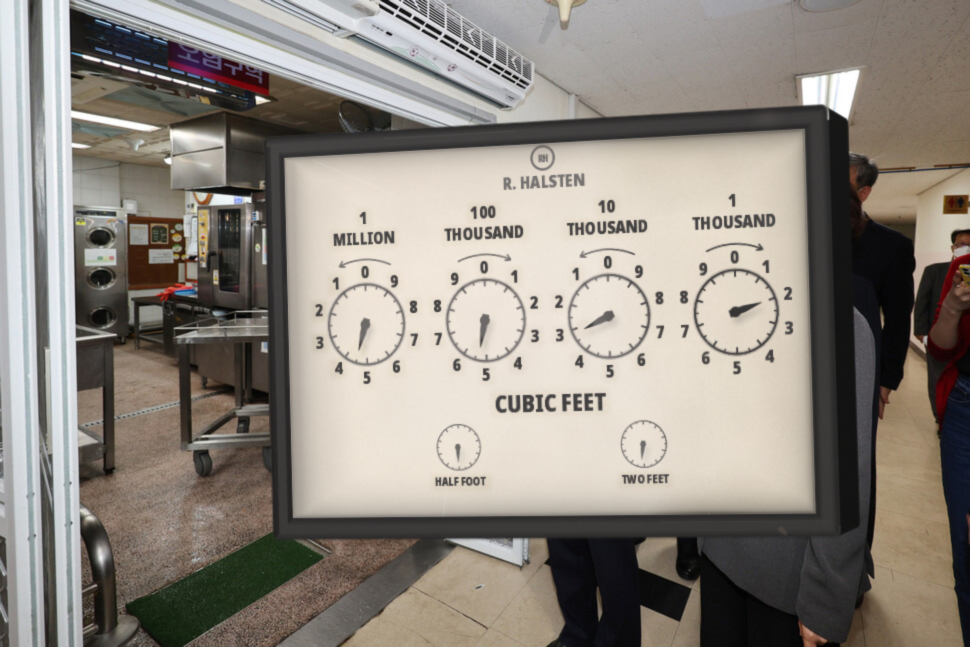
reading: 453200 ft³
